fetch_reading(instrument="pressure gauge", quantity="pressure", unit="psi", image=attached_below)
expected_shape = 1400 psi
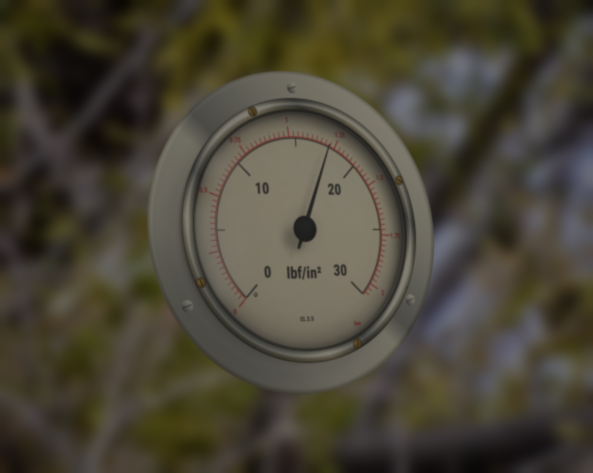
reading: 17.5 psi
